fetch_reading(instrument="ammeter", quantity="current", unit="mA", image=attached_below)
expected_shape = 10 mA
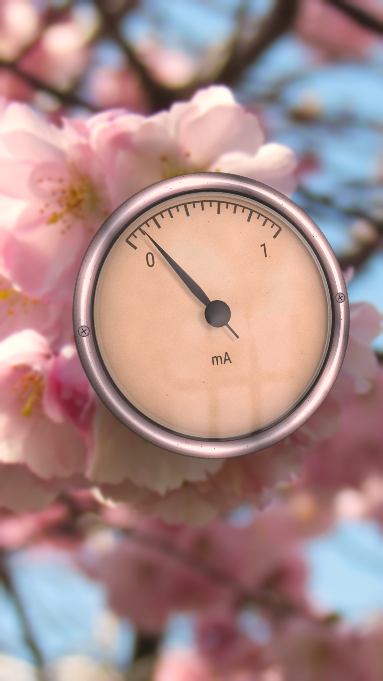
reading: 0.1 mA
